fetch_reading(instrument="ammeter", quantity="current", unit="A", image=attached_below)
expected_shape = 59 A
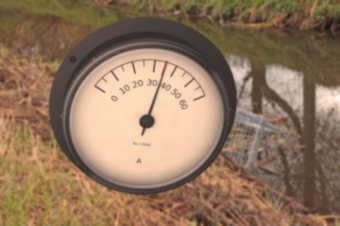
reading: 35 A
